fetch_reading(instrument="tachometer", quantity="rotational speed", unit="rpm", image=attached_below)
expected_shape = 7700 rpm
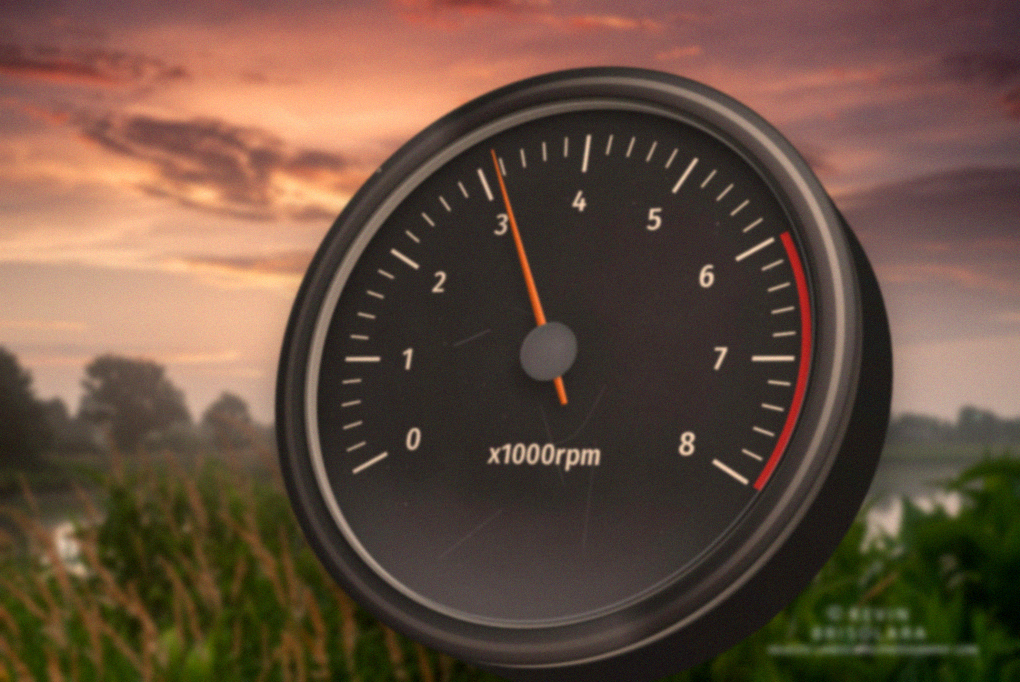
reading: 3200 rpm
